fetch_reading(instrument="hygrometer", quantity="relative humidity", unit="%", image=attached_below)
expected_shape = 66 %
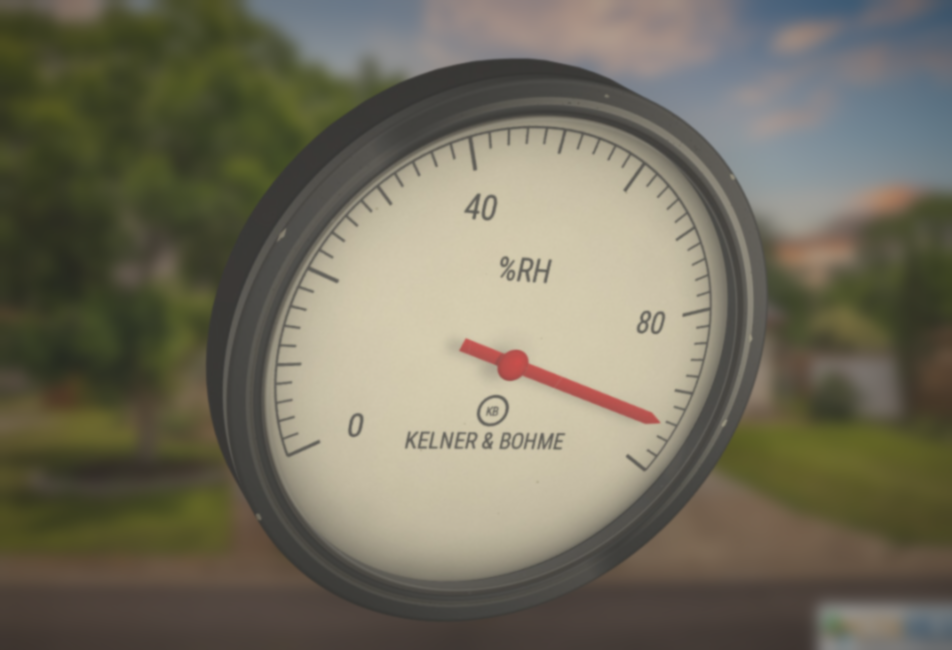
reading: 94 %
